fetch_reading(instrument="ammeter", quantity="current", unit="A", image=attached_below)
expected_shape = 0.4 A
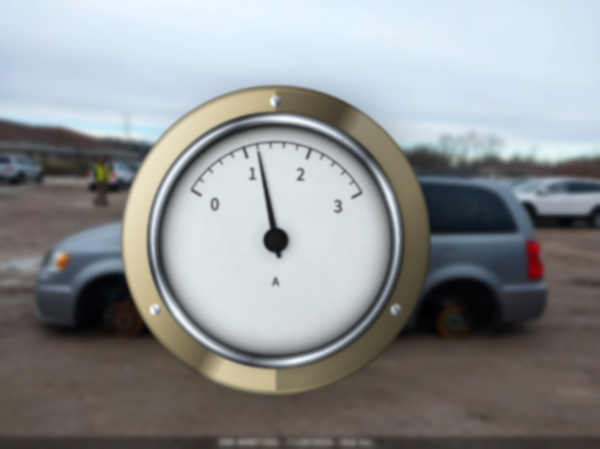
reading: 1.2 A
